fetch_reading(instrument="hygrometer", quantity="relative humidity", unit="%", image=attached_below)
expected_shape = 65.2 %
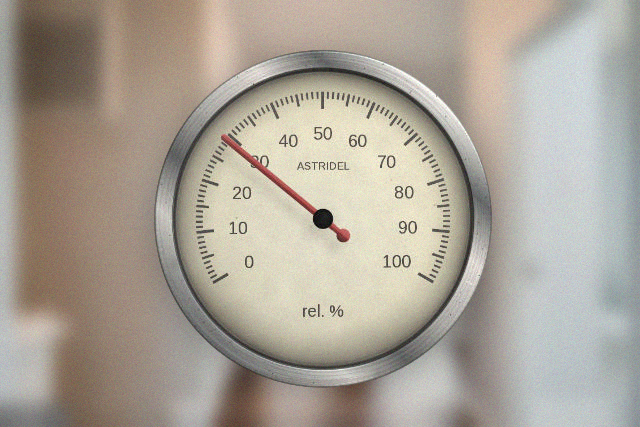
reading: 29 %
